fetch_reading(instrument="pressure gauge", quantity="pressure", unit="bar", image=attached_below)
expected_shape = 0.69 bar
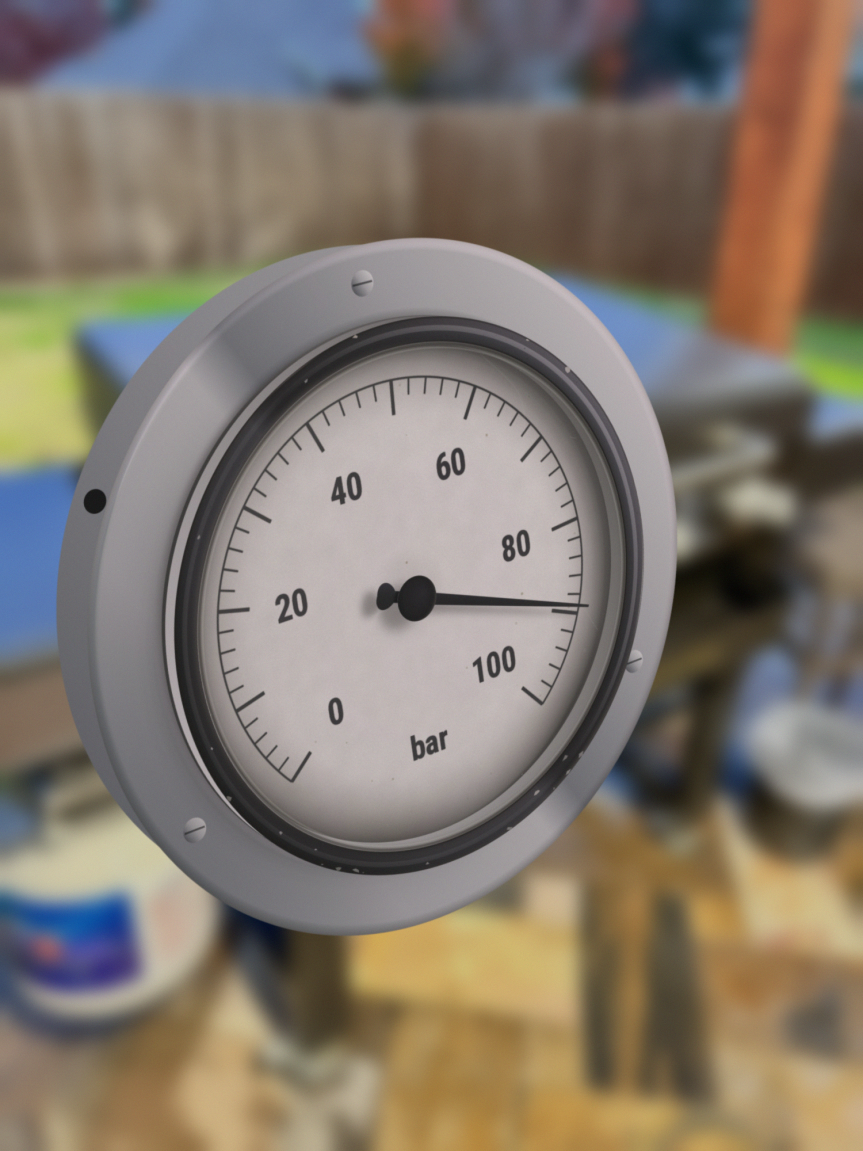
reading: 89 bar
